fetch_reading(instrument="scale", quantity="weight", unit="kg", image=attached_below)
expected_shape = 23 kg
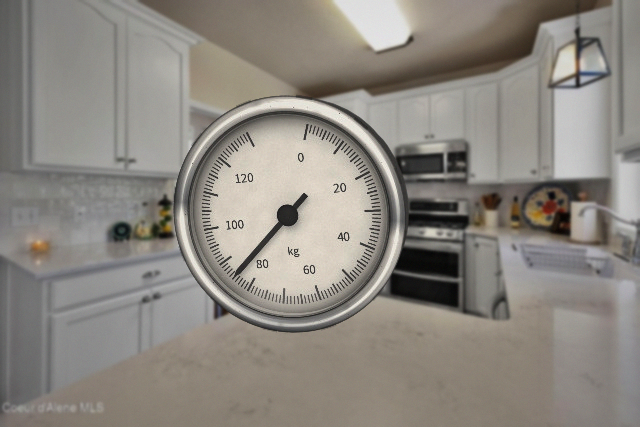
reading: 85 kg
